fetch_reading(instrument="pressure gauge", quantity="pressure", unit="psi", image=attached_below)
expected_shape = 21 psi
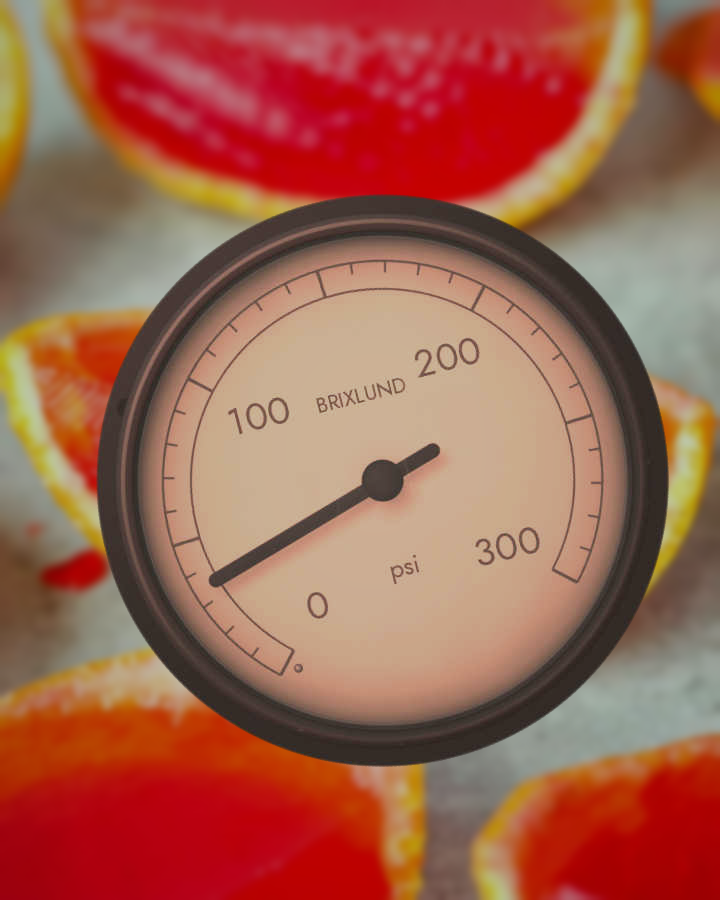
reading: 35 psi
